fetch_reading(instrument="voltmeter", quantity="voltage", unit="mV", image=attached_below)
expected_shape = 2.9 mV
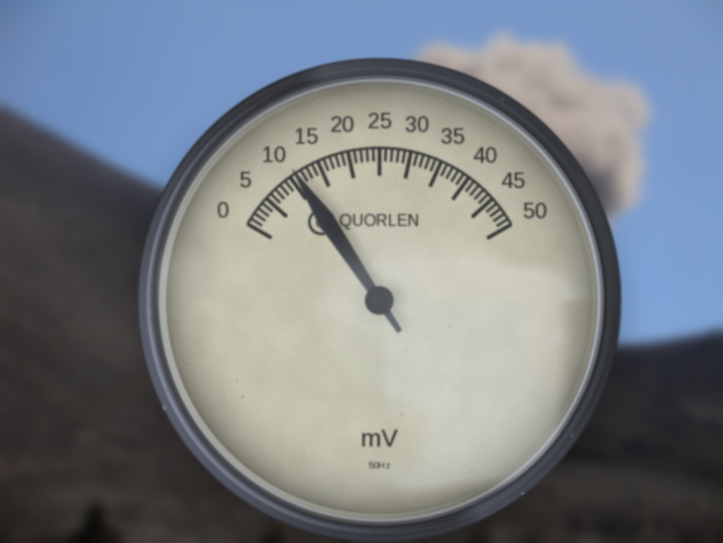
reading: 11 mV
